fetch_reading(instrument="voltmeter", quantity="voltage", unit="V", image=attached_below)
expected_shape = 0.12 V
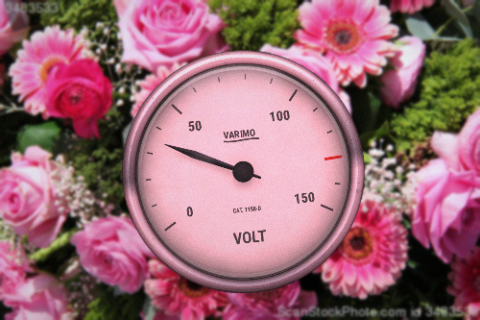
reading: 35 V
